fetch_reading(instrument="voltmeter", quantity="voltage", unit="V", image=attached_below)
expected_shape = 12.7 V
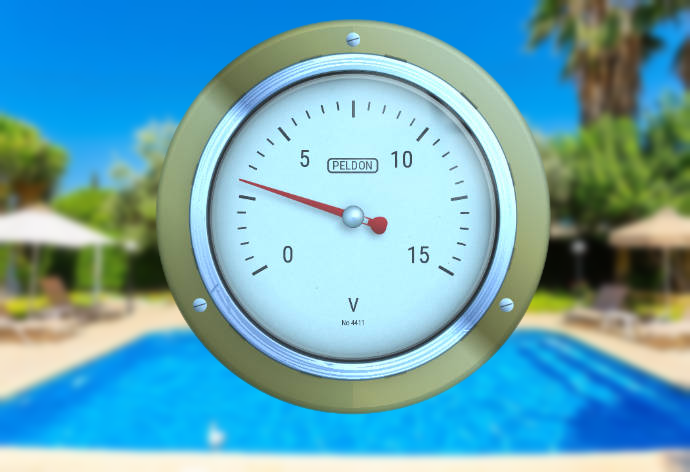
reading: 3 V
